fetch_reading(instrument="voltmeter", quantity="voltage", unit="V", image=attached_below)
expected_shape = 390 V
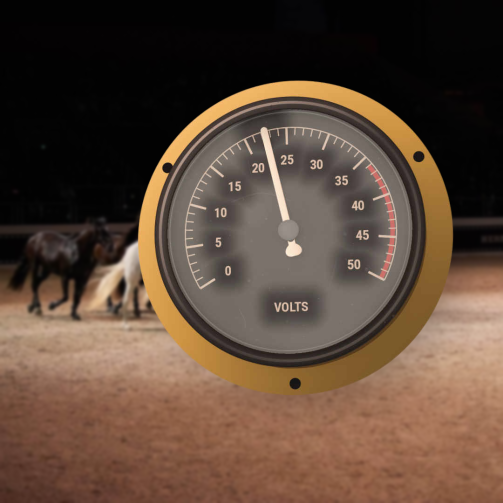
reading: 22.5 V
